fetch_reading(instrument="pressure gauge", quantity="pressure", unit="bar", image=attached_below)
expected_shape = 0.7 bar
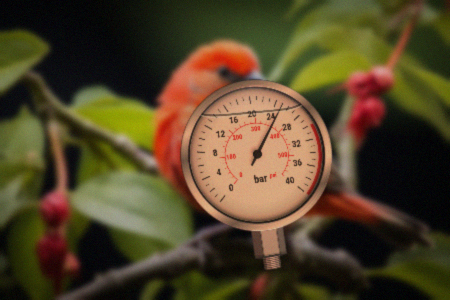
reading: 25 bar
